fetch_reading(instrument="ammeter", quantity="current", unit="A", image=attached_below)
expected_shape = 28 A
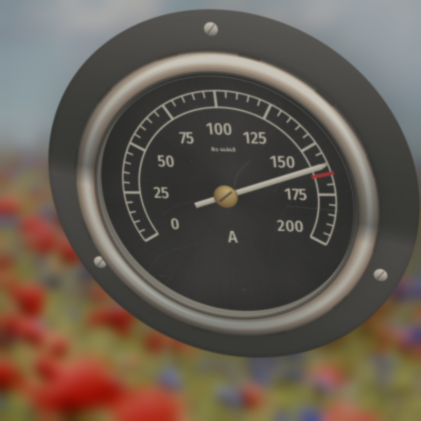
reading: 160 A
